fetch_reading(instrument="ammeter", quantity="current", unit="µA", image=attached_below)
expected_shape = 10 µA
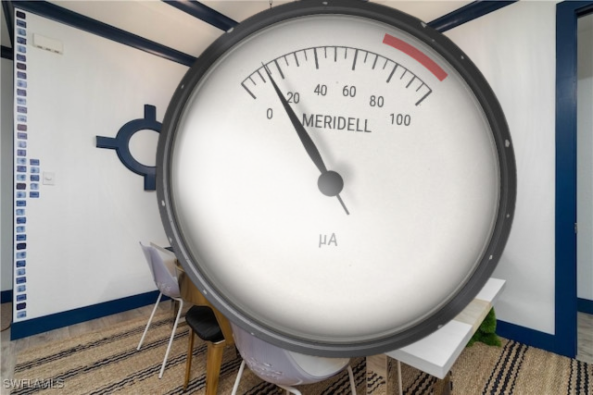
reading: 15 µA
